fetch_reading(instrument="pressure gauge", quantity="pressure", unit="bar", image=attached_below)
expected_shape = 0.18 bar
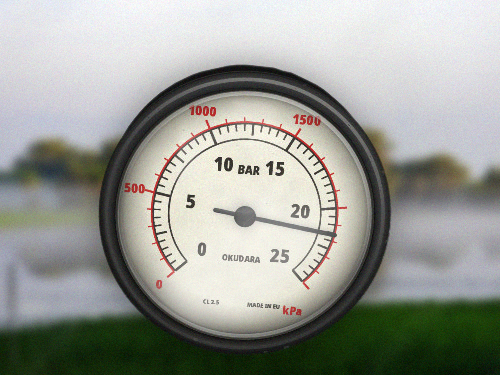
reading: 21.5 bar
